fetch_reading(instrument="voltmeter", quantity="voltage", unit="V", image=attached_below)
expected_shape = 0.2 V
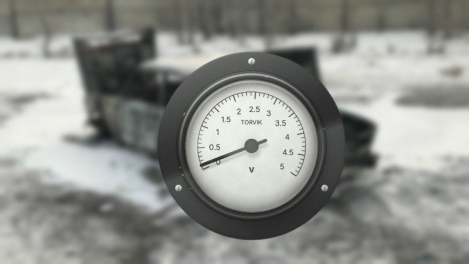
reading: 0.1 V
